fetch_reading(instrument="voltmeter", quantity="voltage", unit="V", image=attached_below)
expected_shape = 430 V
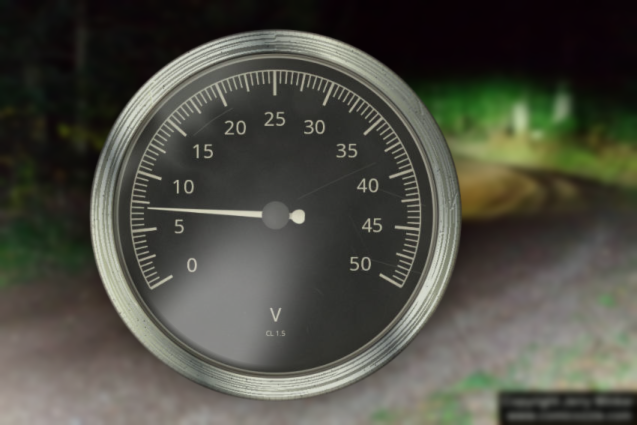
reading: 7 V
